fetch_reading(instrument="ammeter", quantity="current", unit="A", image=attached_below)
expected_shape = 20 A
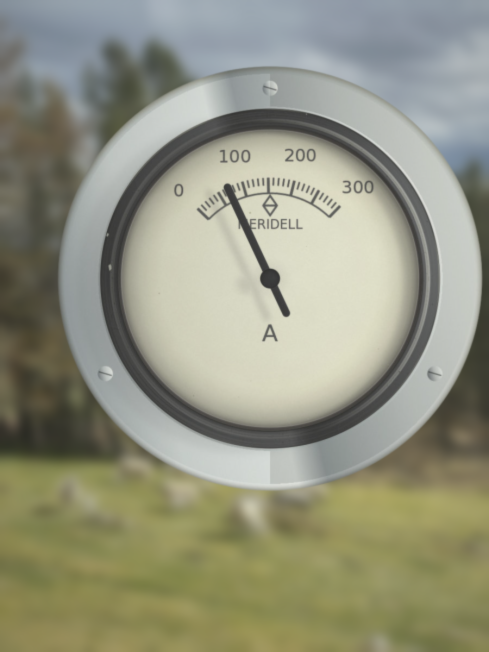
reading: 70 A
